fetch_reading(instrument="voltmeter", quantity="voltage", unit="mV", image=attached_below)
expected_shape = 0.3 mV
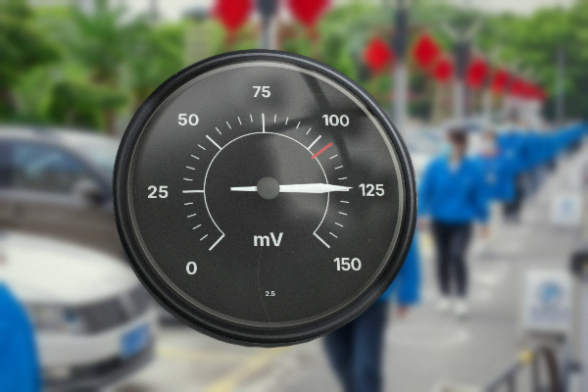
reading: 125 mV
